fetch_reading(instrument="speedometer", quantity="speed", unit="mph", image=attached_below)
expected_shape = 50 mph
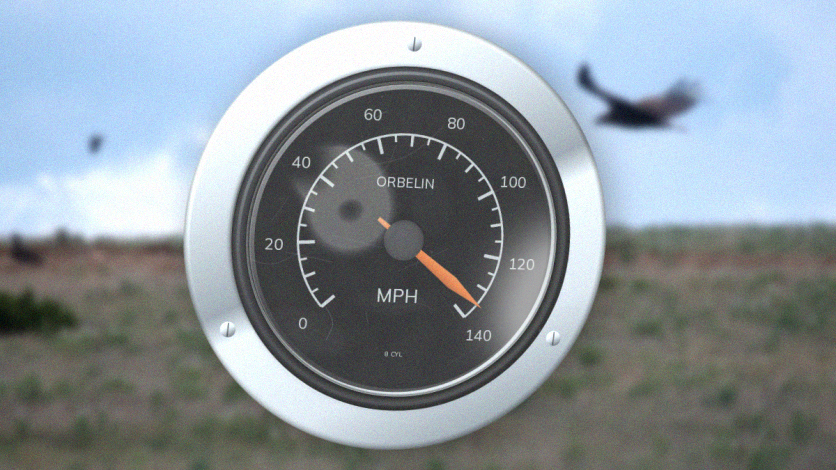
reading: 135 mph
